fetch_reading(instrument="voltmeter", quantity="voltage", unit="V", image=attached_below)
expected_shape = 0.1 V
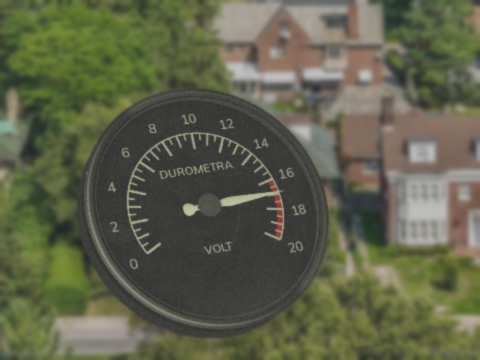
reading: 17 V
